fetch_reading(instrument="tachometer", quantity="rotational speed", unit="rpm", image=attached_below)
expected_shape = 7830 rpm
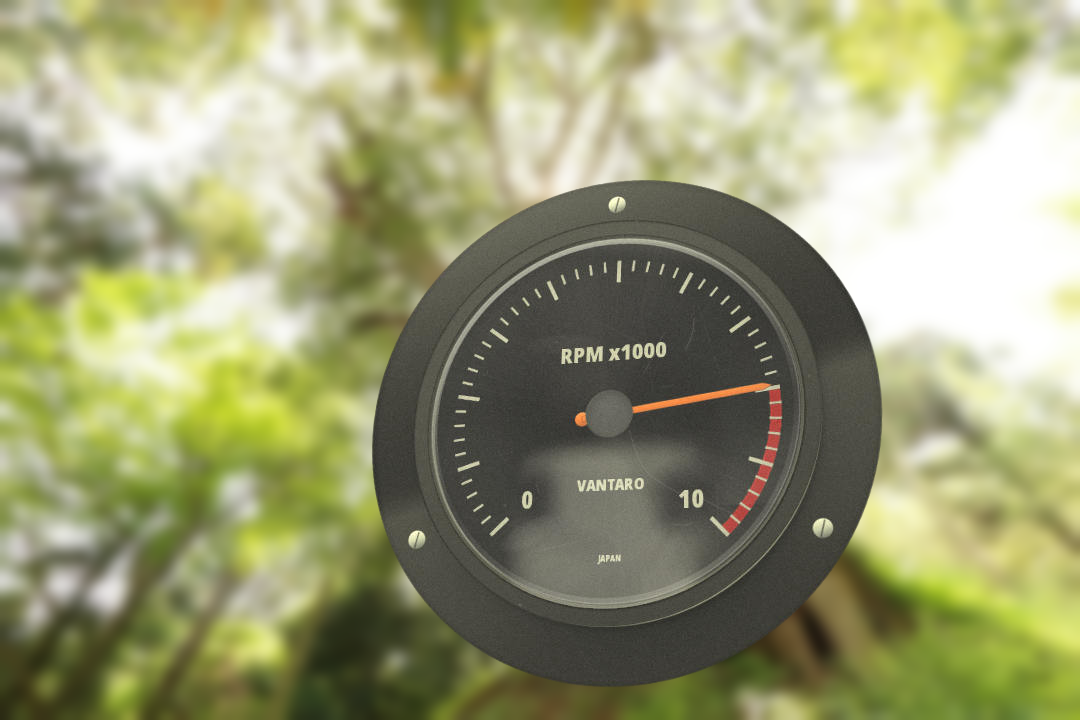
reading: 8000 rpm
